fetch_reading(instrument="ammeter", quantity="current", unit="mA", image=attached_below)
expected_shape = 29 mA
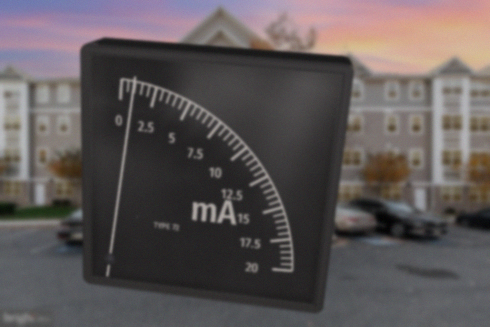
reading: 1 mA
